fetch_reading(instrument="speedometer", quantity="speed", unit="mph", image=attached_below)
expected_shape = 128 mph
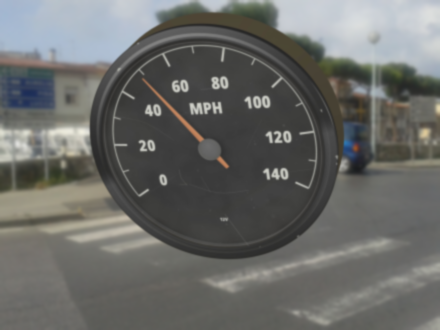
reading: 50 mph
